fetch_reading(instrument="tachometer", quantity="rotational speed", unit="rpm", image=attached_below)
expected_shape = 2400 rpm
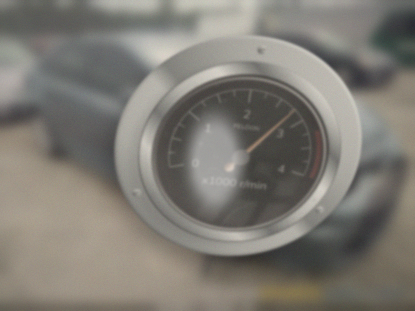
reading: 2750 rpm
